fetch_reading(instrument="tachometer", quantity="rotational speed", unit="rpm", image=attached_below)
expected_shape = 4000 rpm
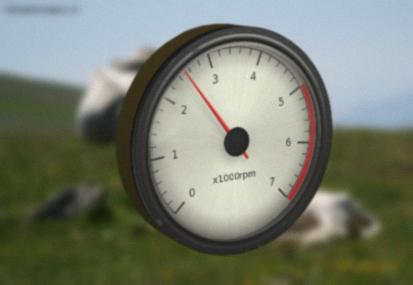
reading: 2500 rpm
